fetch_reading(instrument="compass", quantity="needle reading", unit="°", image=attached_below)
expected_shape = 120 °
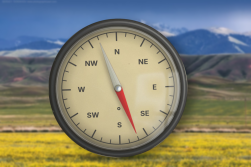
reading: 160 °
